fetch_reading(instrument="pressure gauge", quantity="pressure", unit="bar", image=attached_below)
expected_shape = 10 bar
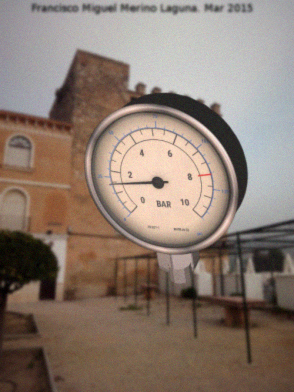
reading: 1.5 bar
